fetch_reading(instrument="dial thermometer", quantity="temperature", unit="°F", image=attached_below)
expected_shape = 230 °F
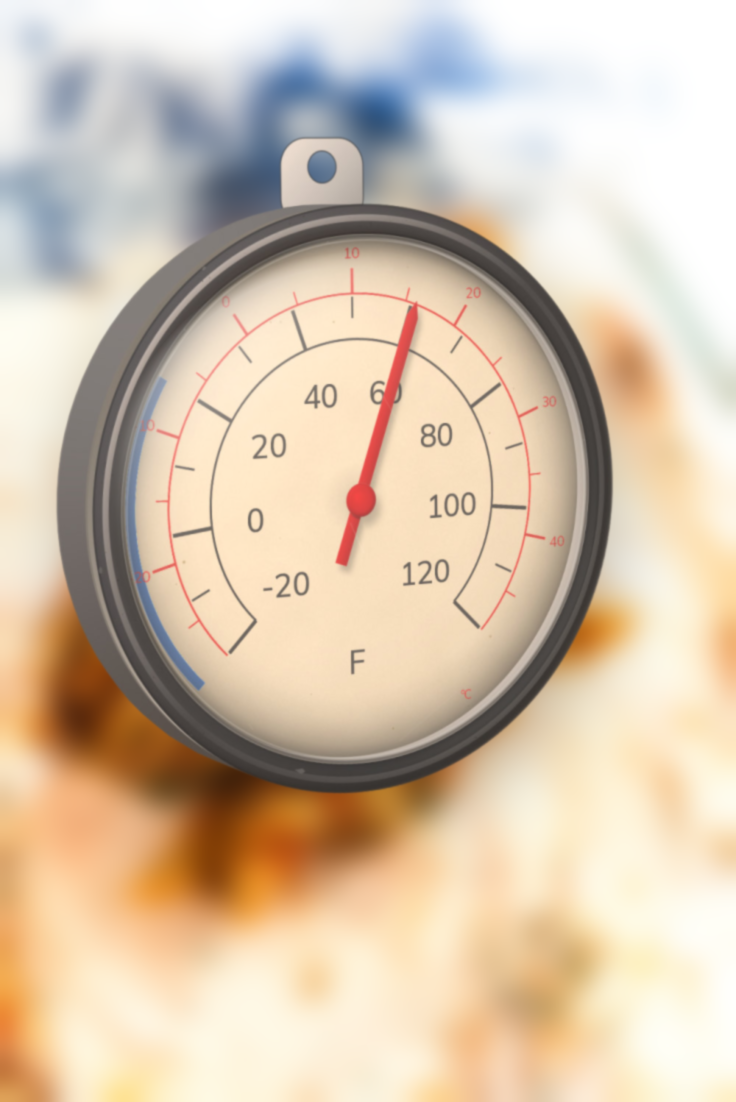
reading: 60 °F
